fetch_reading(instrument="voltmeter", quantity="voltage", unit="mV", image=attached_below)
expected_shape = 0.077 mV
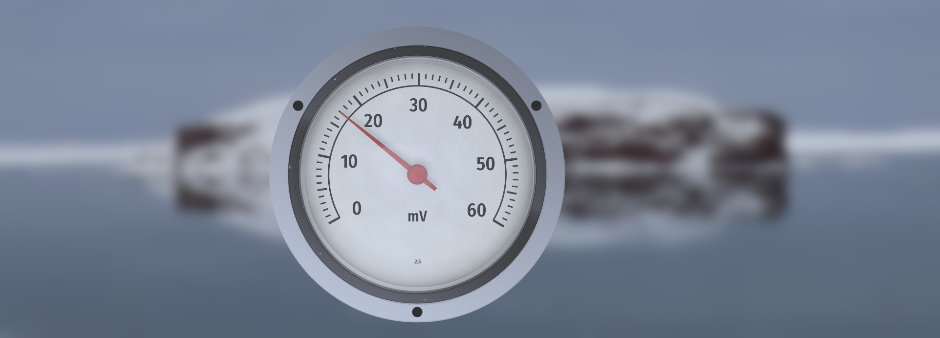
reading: 17 mV
